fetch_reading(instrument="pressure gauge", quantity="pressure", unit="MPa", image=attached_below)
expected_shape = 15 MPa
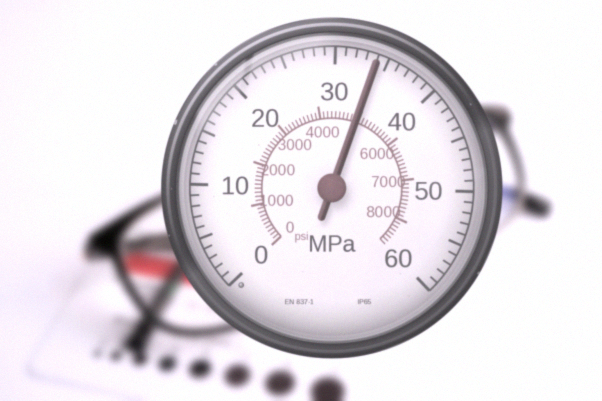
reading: 34 MPa
